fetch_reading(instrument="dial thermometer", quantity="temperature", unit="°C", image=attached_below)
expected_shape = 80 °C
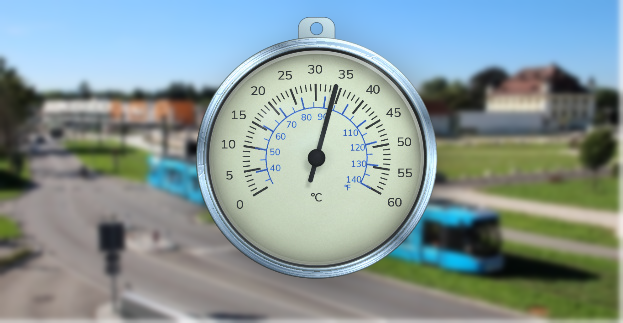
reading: 34 °C
